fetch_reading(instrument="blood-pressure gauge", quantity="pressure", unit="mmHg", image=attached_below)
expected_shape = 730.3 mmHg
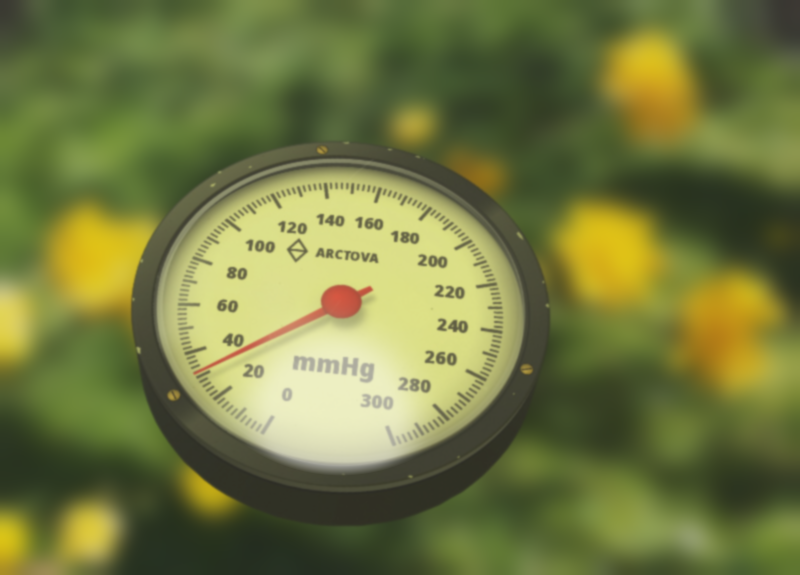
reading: 30 mmHg
